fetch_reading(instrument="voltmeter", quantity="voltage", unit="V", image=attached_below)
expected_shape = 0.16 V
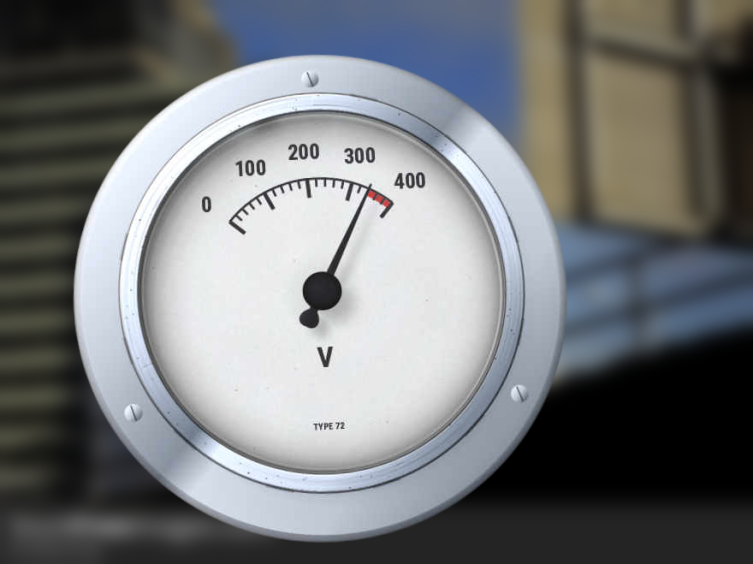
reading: 340 V
